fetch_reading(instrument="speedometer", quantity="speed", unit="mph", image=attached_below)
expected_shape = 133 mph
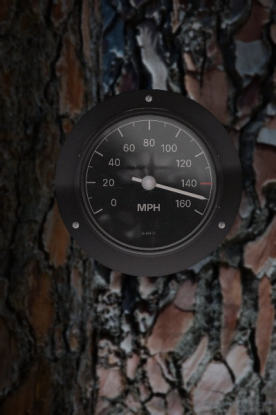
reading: 150 mph
